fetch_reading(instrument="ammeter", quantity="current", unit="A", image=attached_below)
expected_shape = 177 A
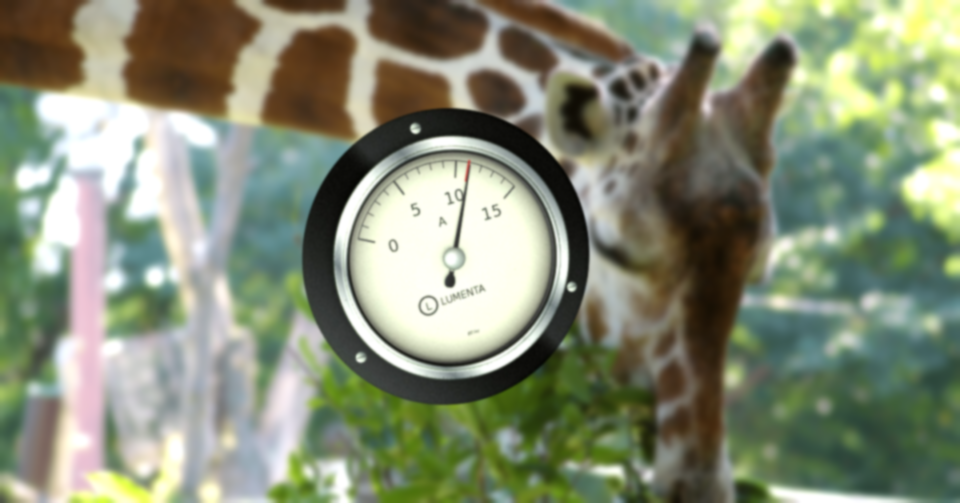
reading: 11 A
